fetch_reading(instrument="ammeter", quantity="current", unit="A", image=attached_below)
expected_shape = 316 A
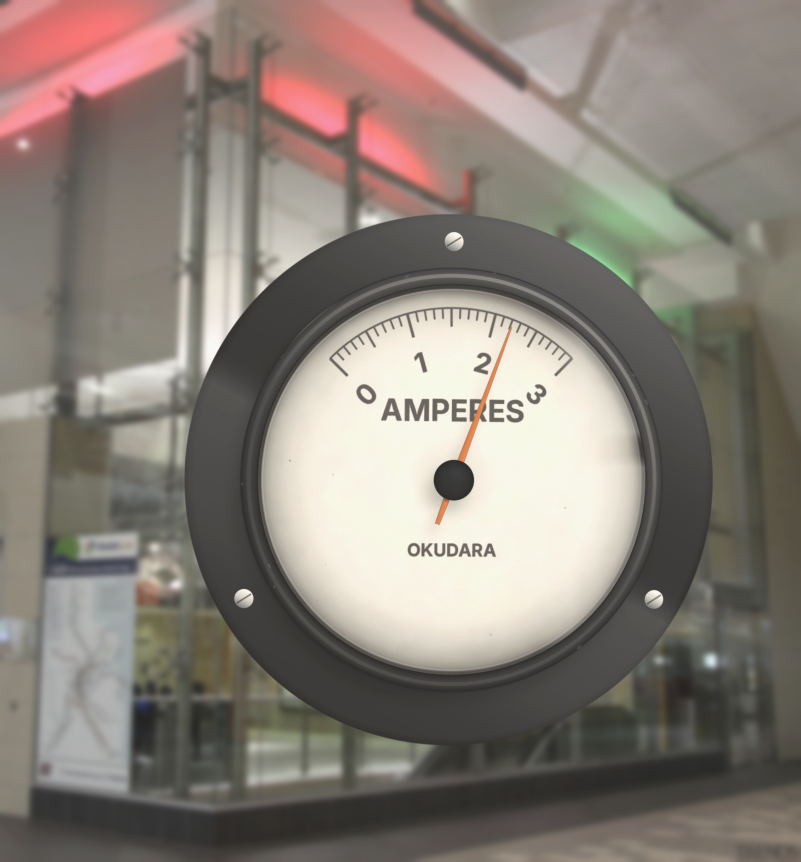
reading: 2.2 A
